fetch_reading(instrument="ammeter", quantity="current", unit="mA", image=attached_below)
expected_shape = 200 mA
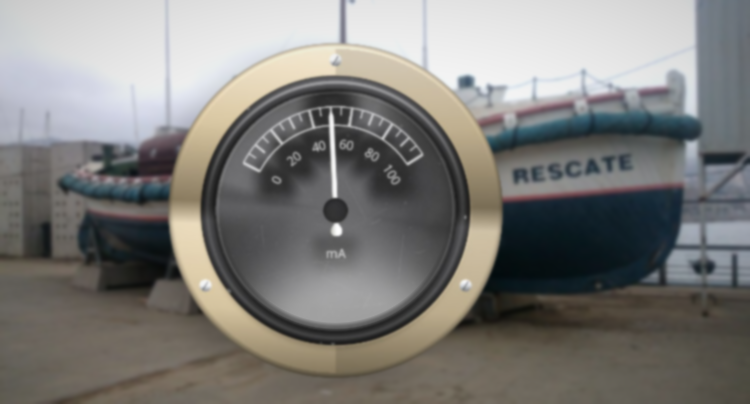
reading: 50 mA
